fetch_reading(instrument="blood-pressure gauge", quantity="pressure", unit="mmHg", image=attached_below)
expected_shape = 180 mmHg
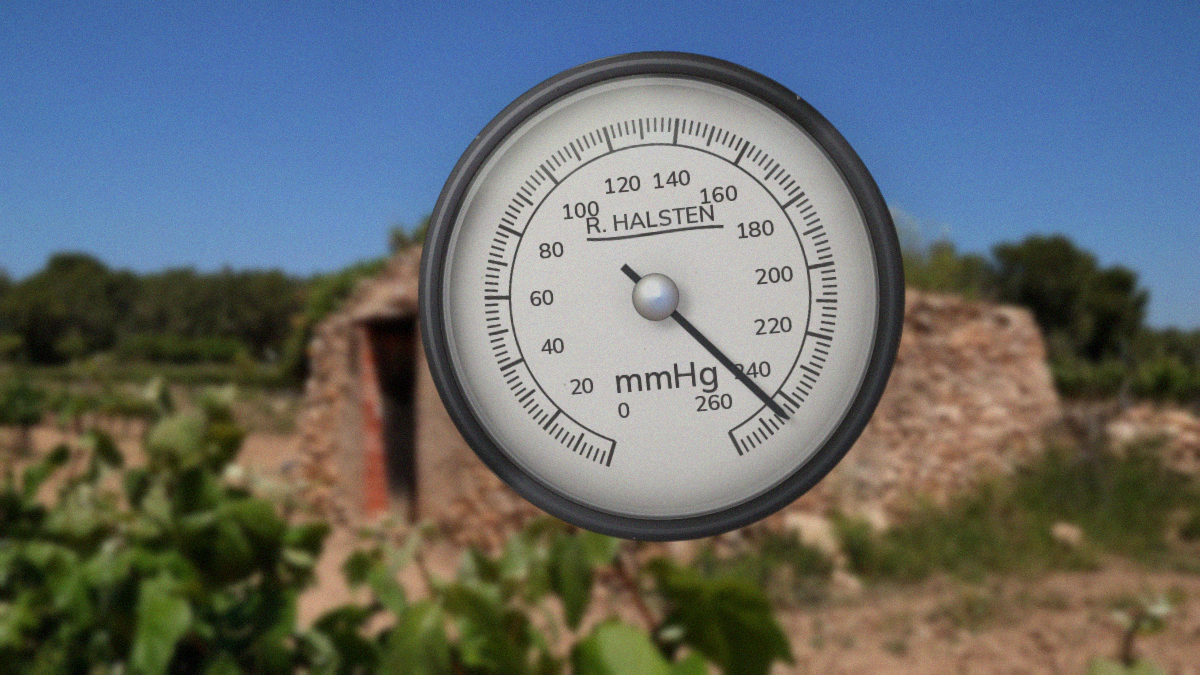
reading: 244 mmHg
